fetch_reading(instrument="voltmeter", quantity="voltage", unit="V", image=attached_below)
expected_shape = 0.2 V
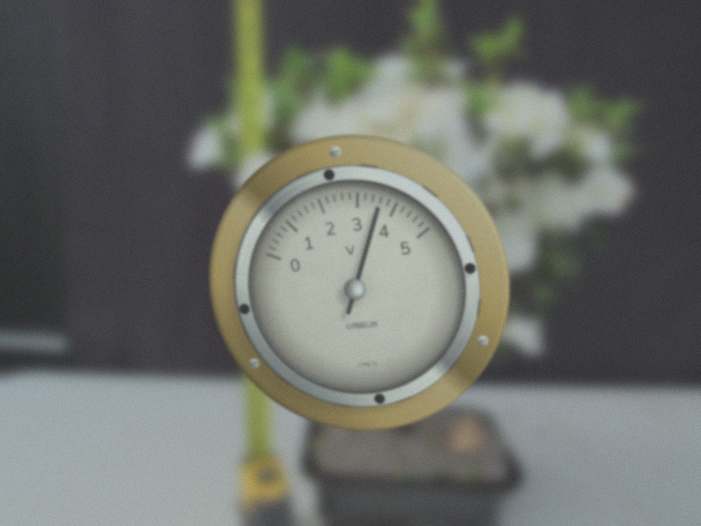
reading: 3.6 V
